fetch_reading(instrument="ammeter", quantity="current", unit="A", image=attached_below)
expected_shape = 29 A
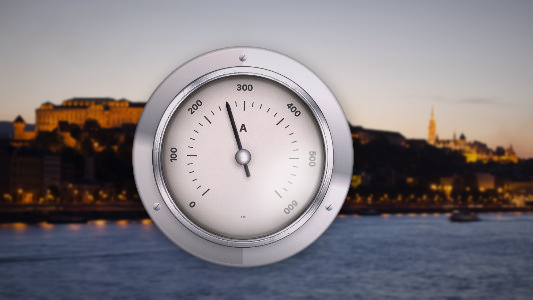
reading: 260 A
